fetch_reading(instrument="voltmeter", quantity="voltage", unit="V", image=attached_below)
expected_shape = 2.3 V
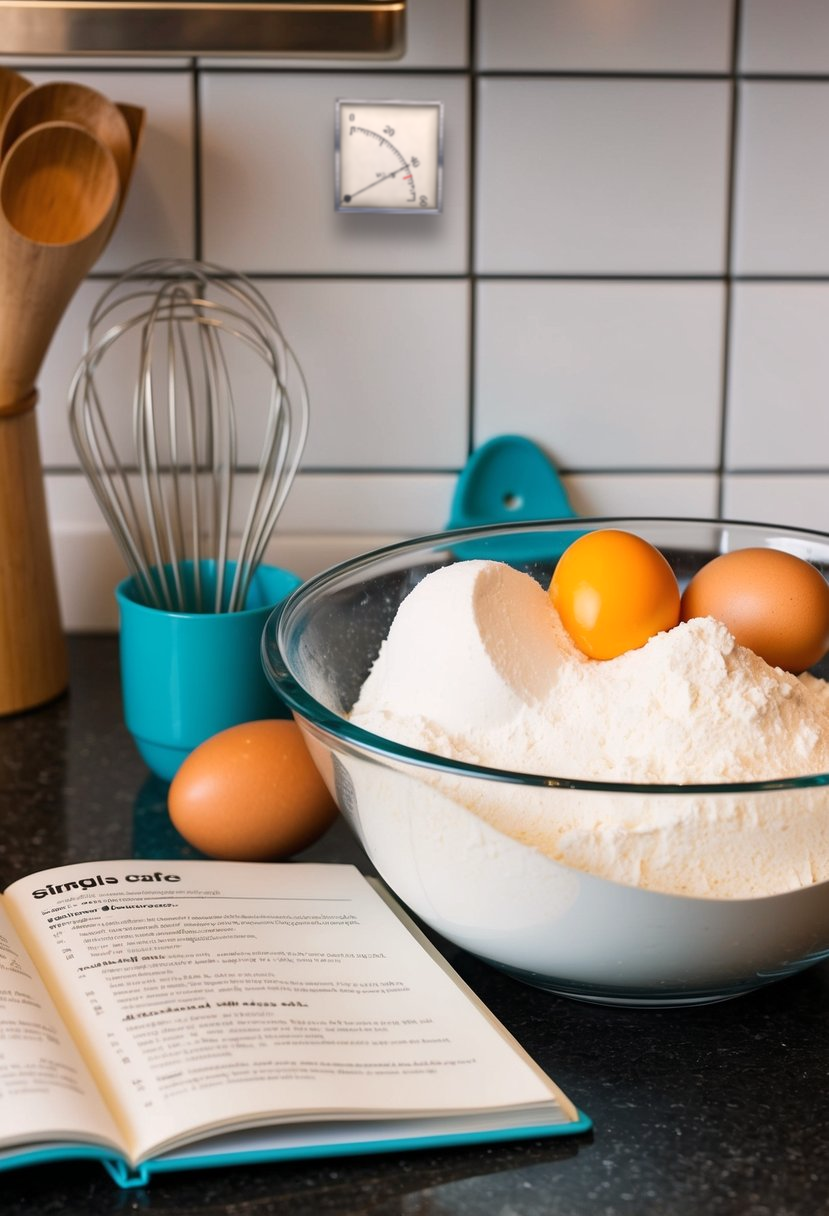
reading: 40 V
